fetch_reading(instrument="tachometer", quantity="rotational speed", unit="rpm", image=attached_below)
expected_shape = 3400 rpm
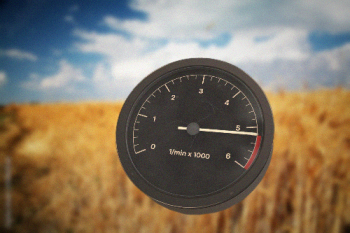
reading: 5200 rpm
